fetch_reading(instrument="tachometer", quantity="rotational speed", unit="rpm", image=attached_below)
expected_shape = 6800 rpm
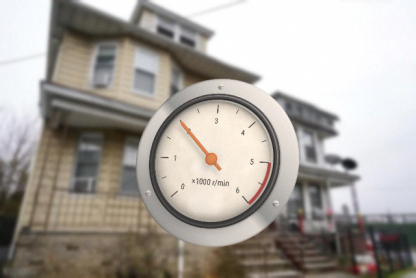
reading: 2000 rpm
